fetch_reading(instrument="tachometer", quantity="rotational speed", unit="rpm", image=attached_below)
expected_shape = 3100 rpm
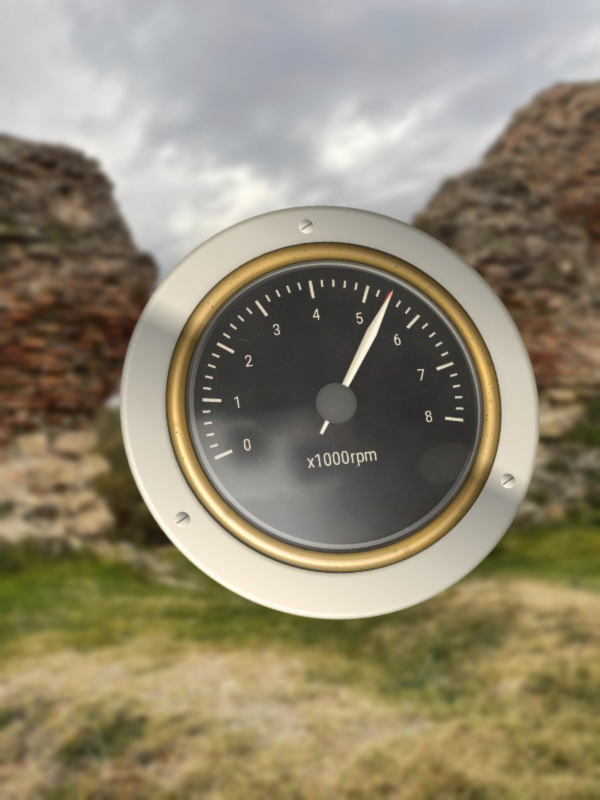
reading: 5400 rpm
